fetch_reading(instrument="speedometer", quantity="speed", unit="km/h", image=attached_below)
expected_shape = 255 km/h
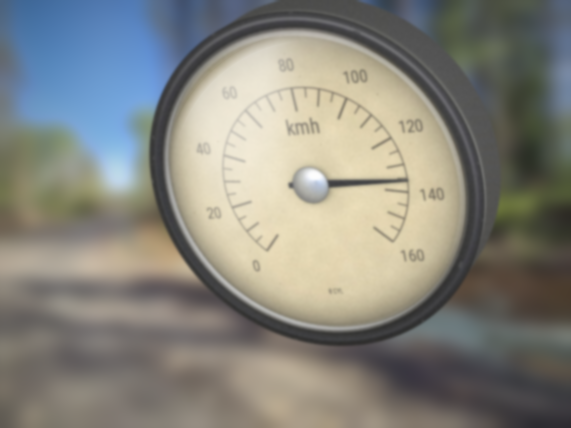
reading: 135 km/h
